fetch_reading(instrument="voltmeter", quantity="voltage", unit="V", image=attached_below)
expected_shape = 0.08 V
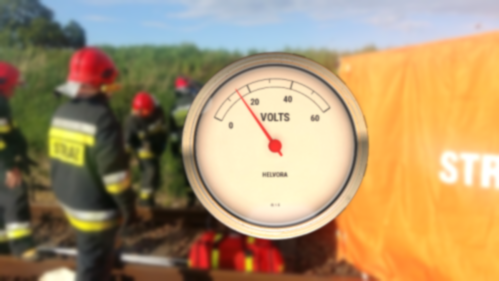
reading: 15 V
